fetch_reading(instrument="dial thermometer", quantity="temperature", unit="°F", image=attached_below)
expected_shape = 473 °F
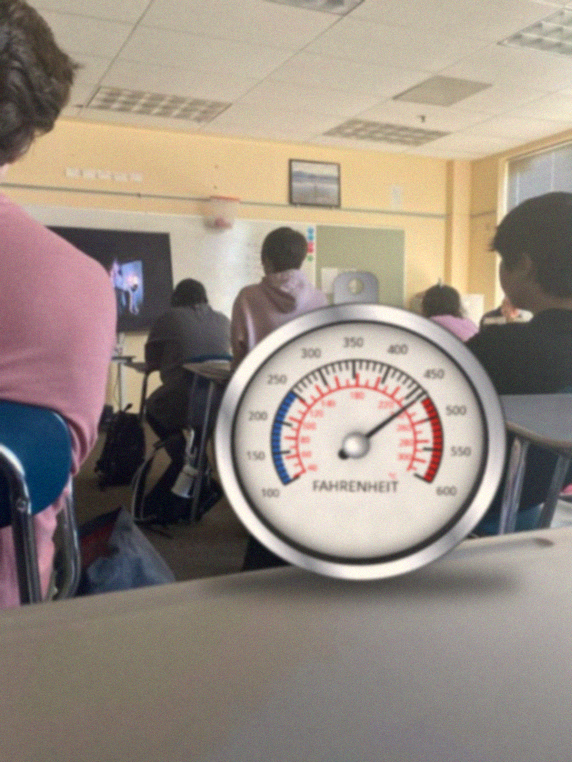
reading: 460 °F
